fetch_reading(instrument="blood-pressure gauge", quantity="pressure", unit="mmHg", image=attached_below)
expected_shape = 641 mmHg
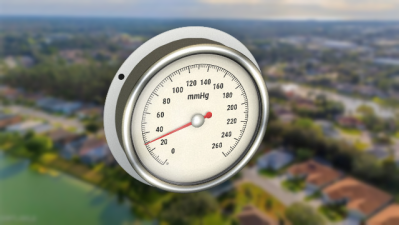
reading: 30 mmHg
